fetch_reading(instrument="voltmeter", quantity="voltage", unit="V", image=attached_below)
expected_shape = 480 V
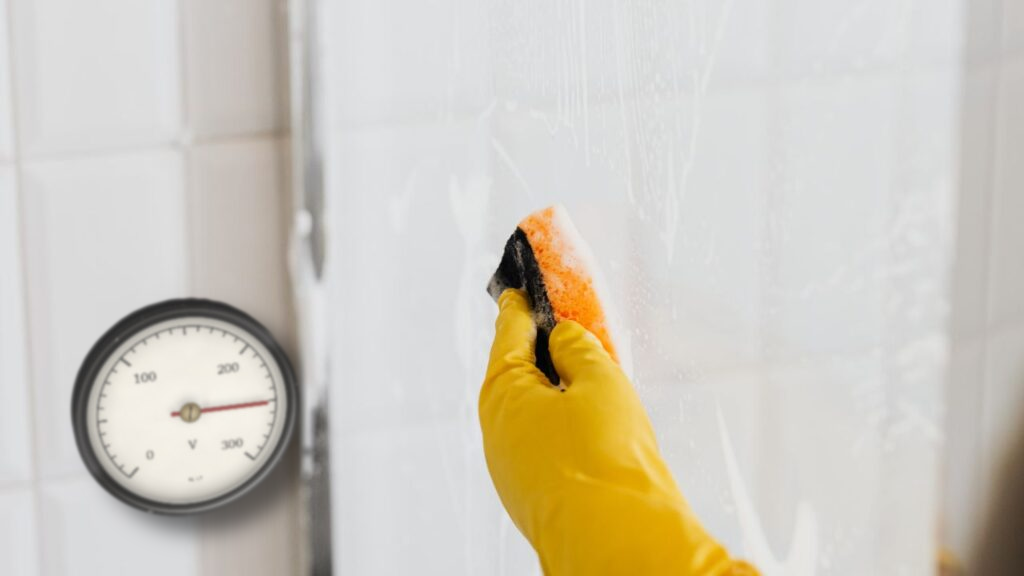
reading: 250 V
